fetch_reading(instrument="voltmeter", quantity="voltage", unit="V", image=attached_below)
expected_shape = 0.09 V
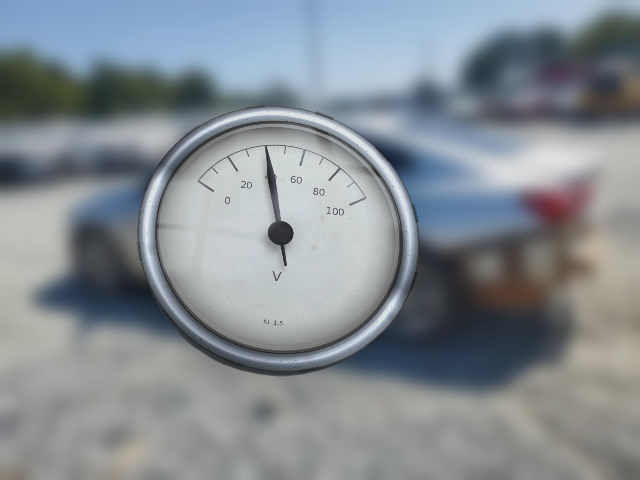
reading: 40 V
